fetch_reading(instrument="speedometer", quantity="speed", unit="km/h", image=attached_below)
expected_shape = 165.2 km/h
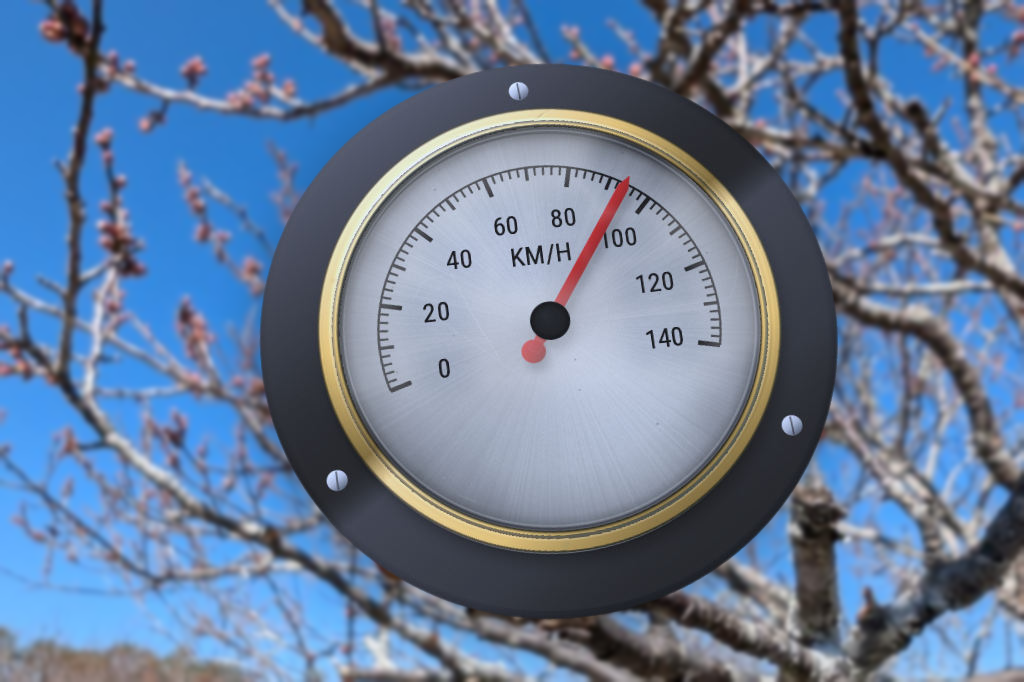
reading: 94 km/h
